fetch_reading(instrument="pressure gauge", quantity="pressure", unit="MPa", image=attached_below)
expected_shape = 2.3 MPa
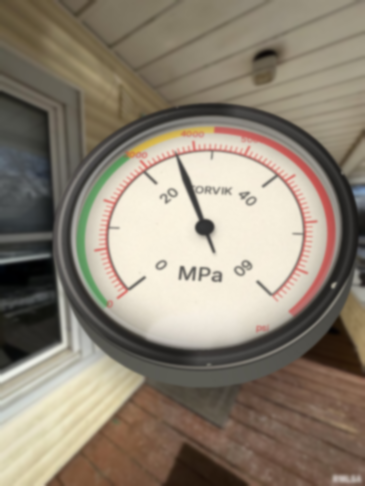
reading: 25 MPa
